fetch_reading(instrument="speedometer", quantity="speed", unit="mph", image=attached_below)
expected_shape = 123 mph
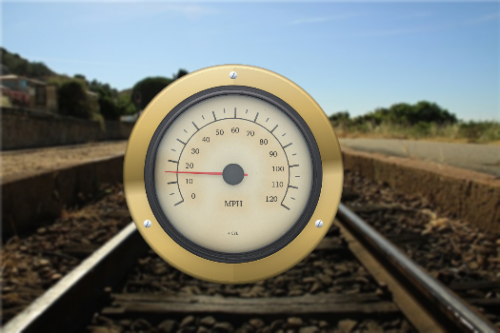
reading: 15 mph
